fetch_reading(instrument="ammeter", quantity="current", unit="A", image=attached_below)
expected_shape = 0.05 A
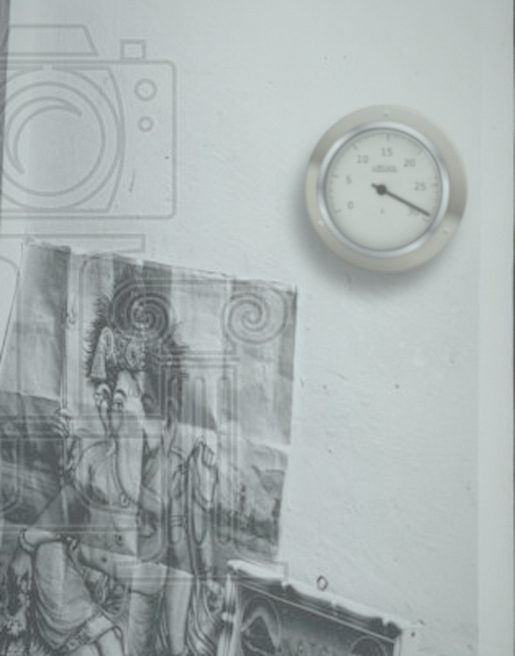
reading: 29 A
